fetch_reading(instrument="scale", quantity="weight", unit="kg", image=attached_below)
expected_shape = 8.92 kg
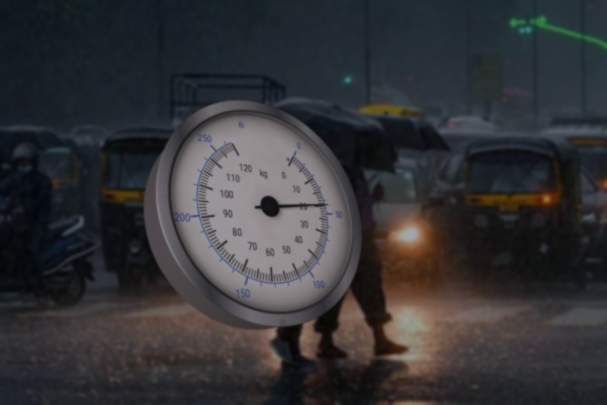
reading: 20 kg
